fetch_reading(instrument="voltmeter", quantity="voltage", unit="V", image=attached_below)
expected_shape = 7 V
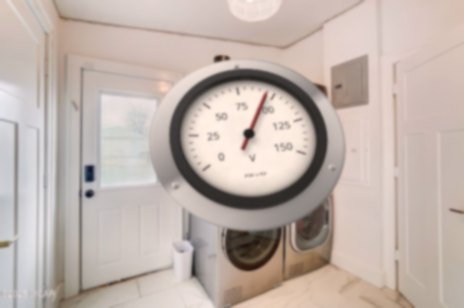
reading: 95 V
